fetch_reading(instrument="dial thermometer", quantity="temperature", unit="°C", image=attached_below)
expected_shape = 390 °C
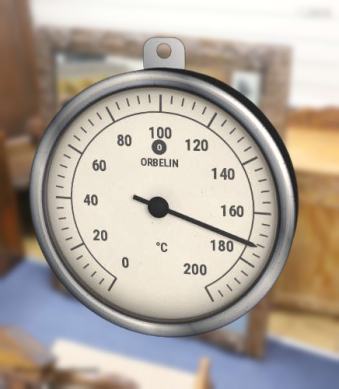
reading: 172 °C
